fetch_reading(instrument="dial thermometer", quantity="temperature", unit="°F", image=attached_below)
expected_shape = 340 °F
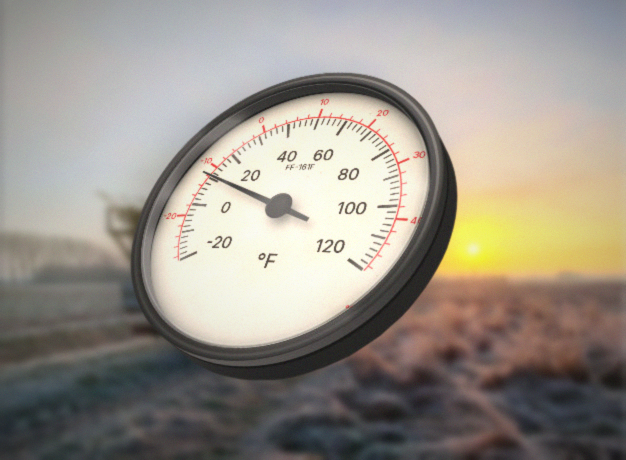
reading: 10 °F
